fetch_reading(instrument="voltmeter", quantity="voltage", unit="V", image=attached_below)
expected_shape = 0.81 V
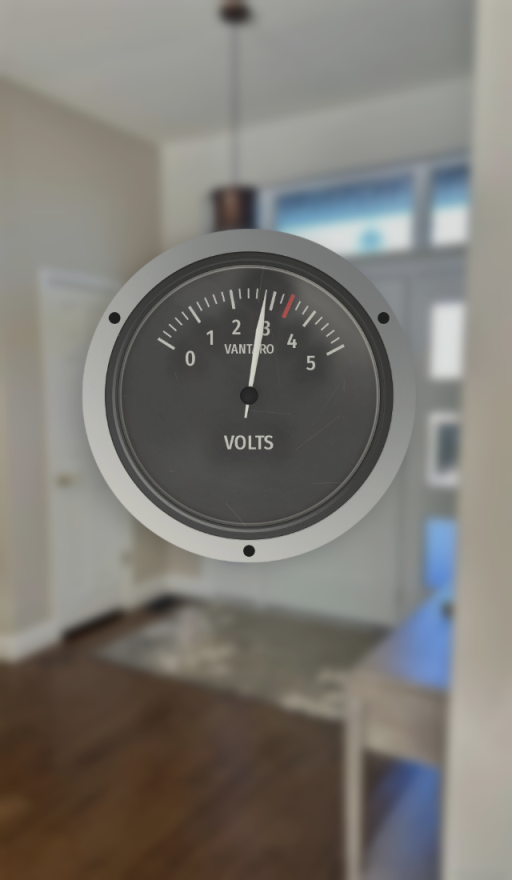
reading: 2.8 V
